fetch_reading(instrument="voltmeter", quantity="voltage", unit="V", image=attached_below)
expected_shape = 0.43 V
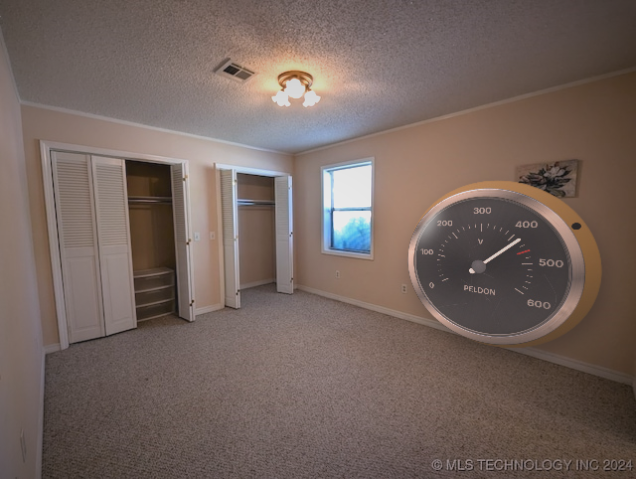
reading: 420 V
